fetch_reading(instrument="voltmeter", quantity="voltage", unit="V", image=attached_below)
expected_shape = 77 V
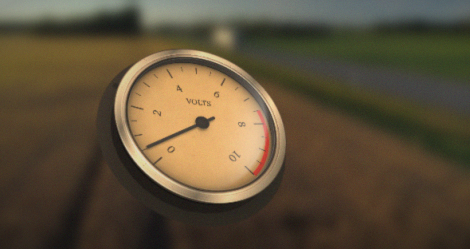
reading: 0.5 V
